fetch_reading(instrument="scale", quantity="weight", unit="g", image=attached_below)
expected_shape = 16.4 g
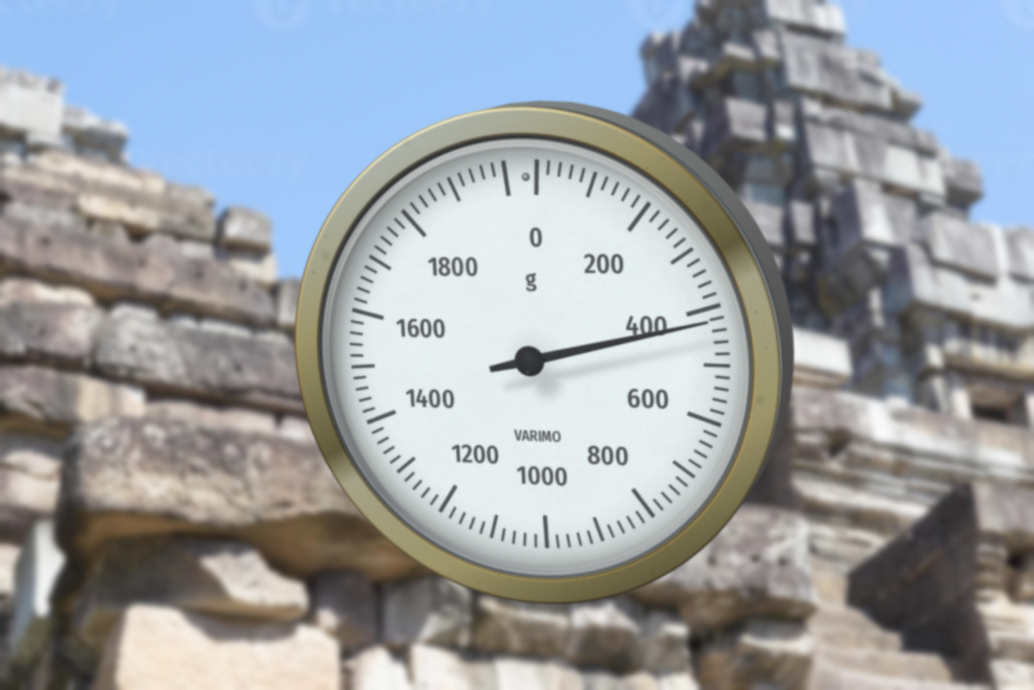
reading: 420 g
